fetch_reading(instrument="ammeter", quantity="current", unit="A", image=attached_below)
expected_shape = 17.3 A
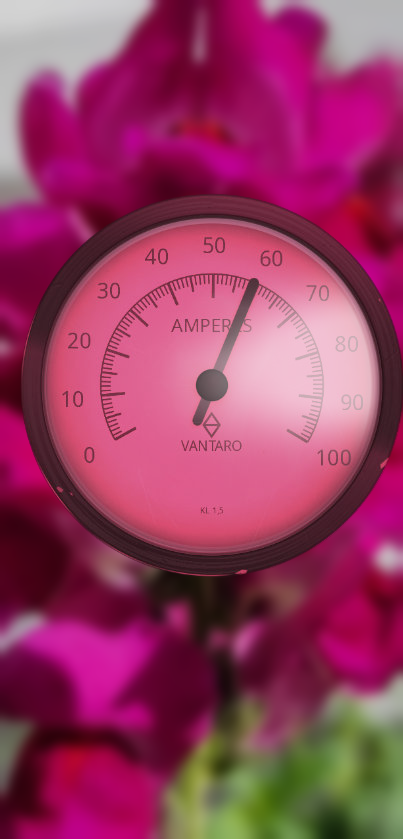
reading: 59 A
